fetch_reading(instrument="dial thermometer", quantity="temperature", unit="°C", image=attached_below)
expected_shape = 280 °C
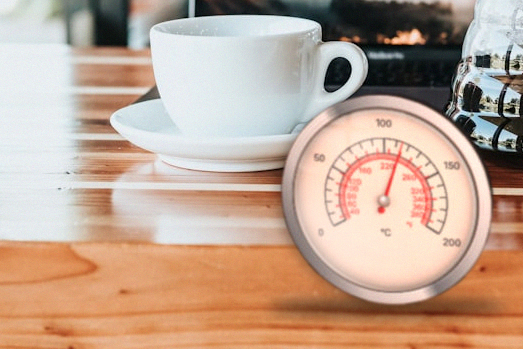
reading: 115 °C
